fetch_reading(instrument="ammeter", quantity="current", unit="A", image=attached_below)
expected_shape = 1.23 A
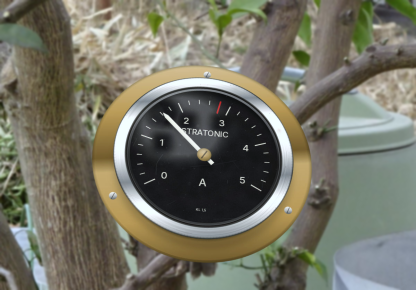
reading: 1.6 A
